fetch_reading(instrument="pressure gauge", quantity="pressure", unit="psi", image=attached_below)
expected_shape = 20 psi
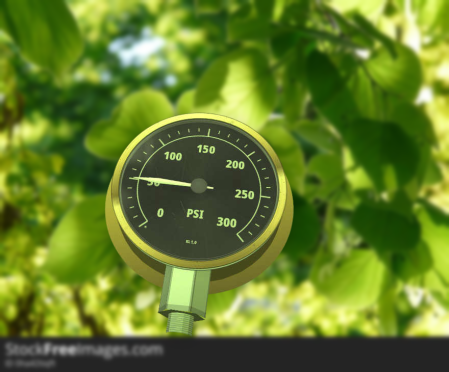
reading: 50 psi
